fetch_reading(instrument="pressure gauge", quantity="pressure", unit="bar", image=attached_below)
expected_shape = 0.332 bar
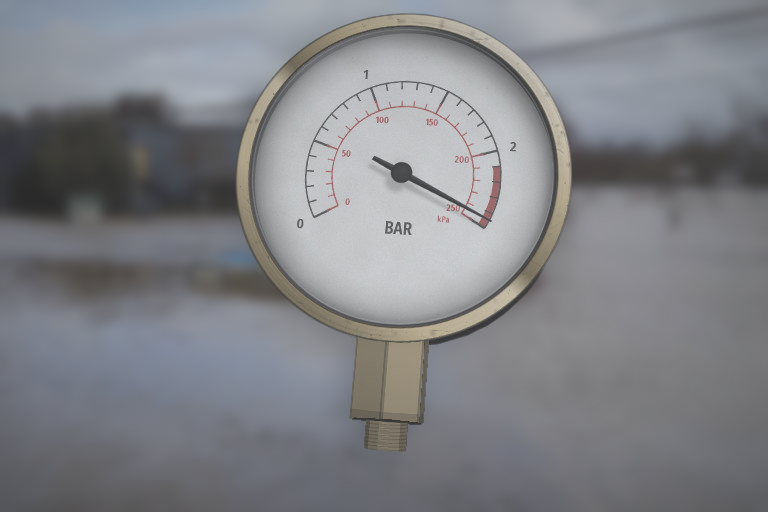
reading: 2.45 bar
